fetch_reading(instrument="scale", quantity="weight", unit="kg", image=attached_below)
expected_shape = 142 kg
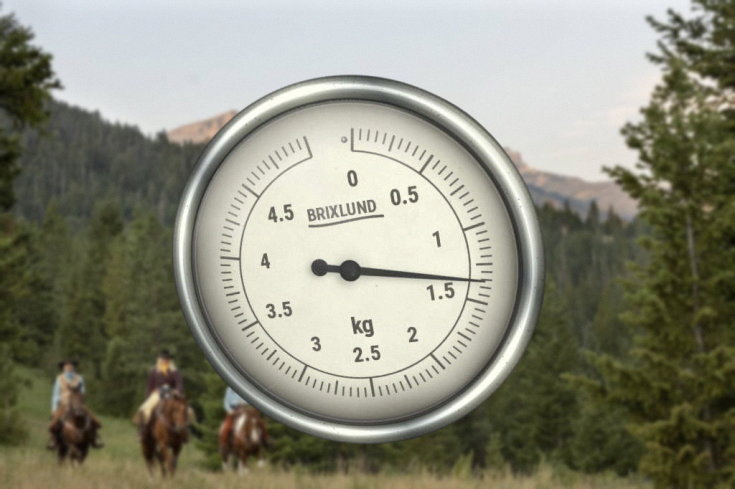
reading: 1.35 kg
